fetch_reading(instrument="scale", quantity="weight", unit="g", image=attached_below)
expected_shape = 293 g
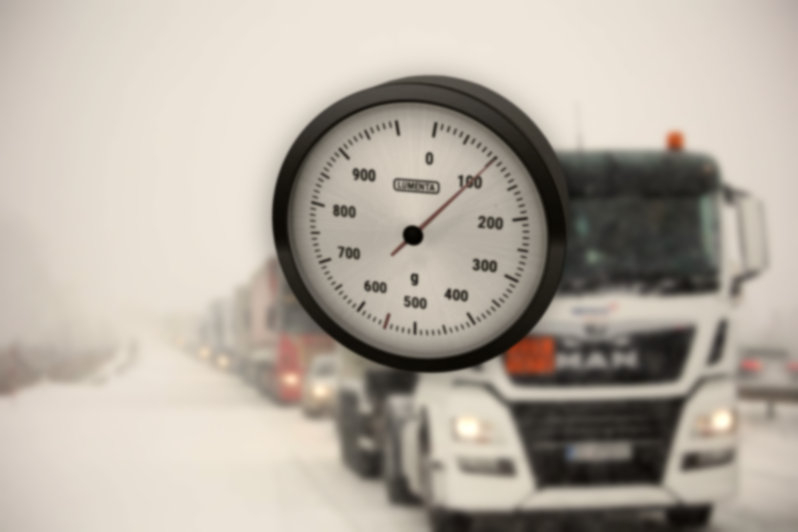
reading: 100 g
